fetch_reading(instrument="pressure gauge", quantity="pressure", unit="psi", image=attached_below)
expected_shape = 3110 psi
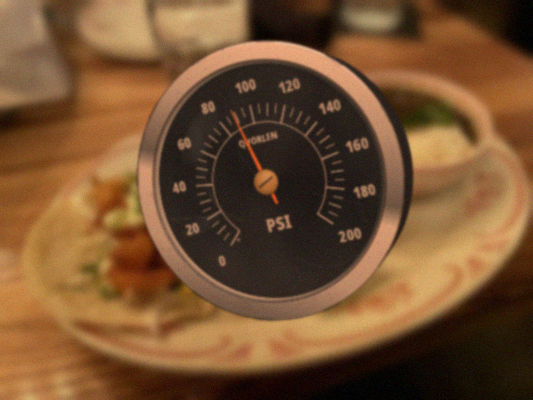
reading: 90 psi
